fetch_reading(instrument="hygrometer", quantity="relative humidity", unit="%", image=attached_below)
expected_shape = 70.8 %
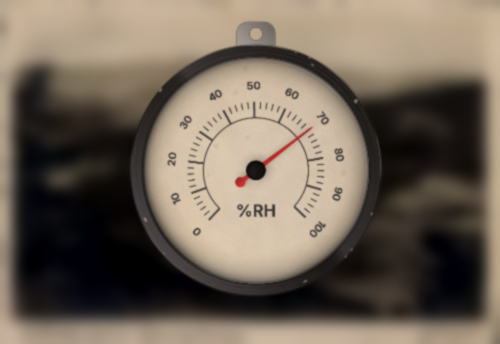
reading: 70 %
